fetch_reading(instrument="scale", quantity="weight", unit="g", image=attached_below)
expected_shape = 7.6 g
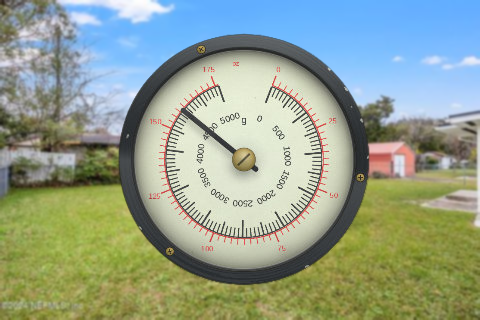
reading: 4500 g
